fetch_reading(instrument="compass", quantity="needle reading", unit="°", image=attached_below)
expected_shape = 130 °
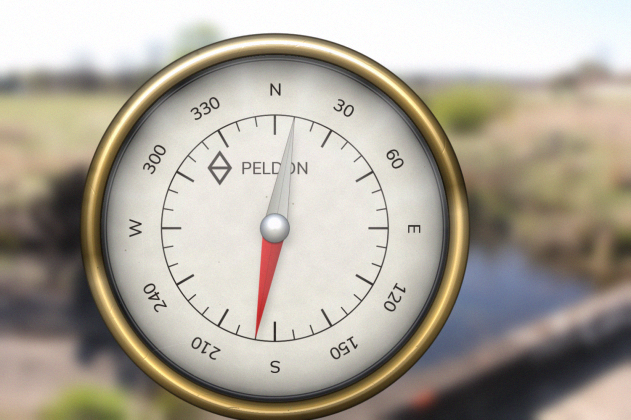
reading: 190 °
